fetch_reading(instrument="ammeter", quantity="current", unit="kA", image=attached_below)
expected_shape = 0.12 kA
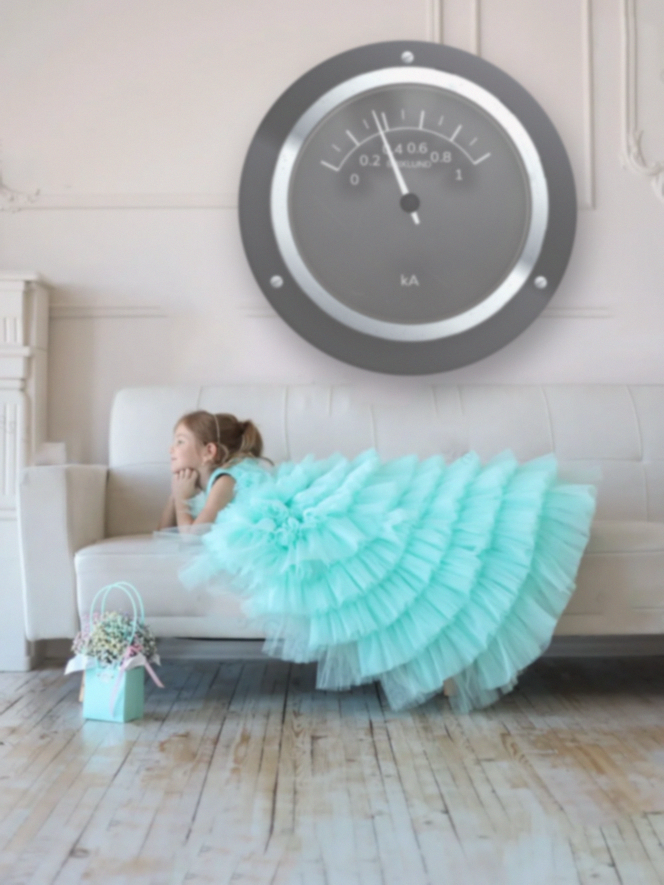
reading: 0.35 kA
